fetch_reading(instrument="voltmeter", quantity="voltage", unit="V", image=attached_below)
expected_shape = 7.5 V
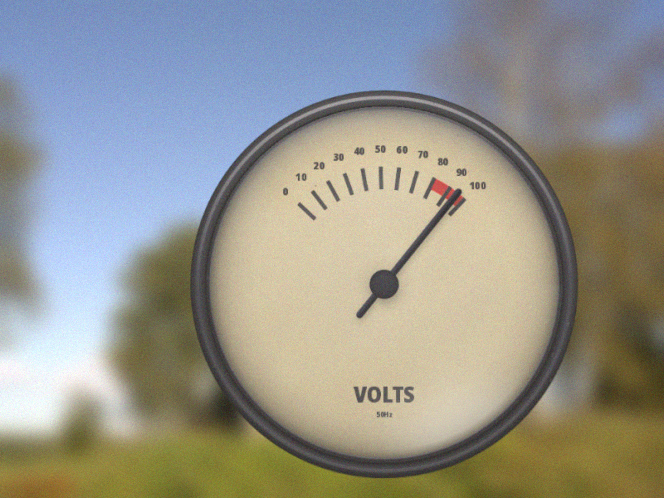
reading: 95 V
